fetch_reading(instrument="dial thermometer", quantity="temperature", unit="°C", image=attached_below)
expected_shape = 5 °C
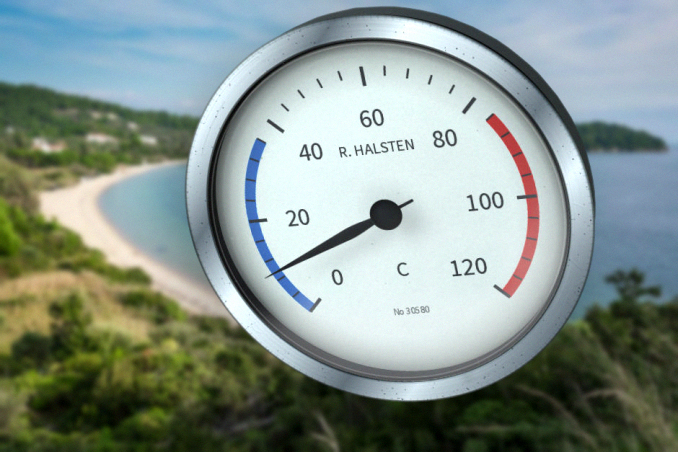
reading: 10 °C
